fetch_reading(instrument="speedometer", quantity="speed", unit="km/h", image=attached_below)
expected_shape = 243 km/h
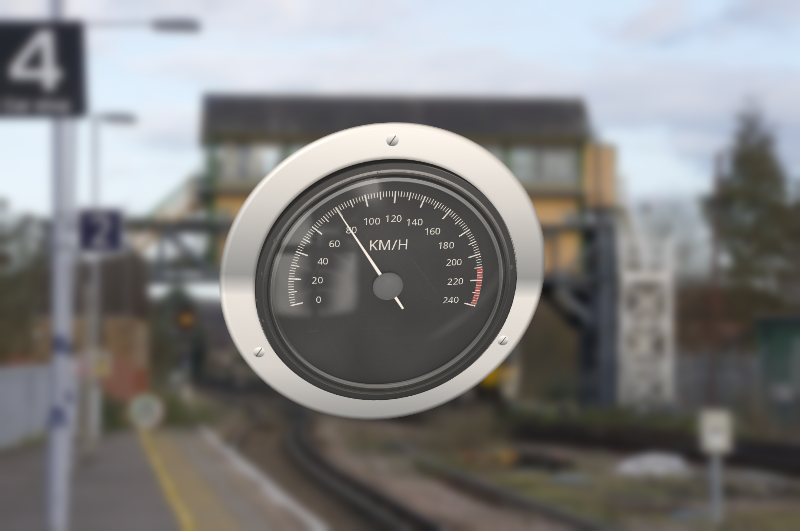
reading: 80 km/h
